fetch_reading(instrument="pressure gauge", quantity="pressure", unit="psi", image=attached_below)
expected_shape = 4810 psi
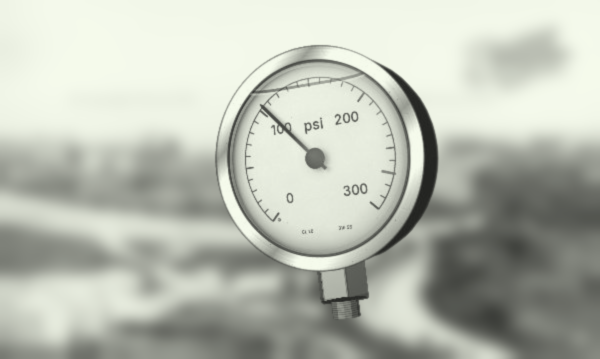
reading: 105 psi
